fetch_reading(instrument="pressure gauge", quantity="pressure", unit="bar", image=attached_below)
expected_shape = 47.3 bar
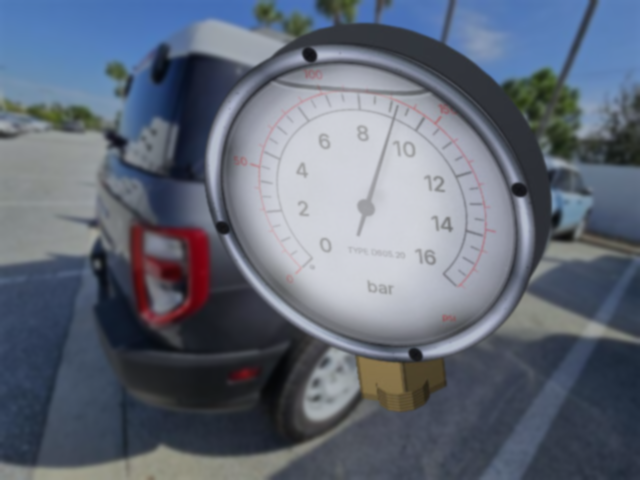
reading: 9.25 bar
